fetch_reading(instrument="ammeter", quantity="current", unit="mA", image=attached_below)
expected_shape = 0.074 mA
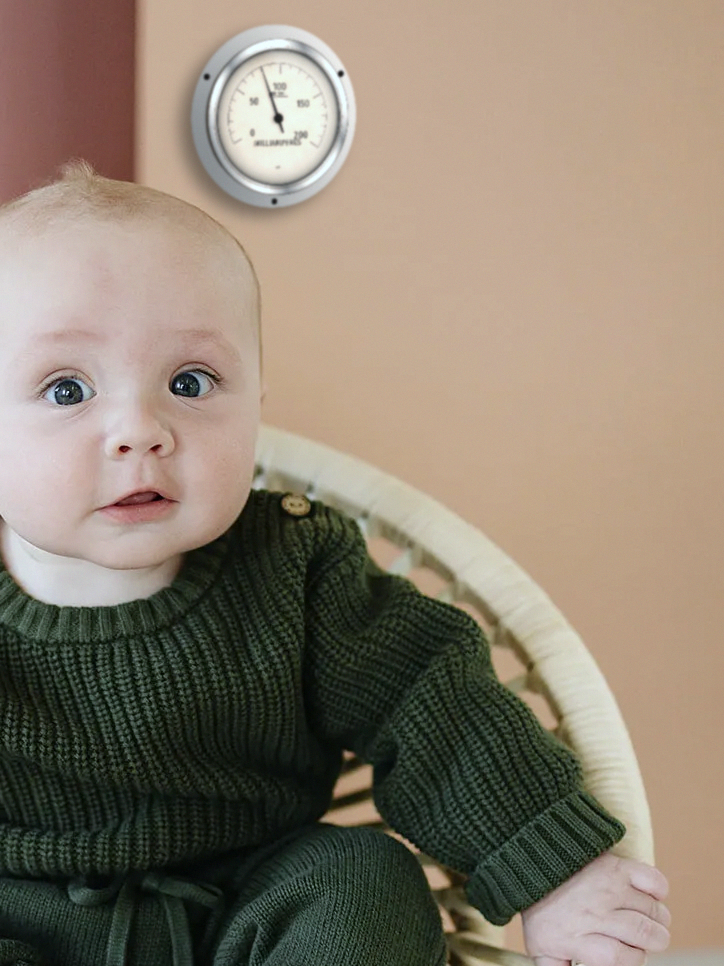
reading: 80 mA
